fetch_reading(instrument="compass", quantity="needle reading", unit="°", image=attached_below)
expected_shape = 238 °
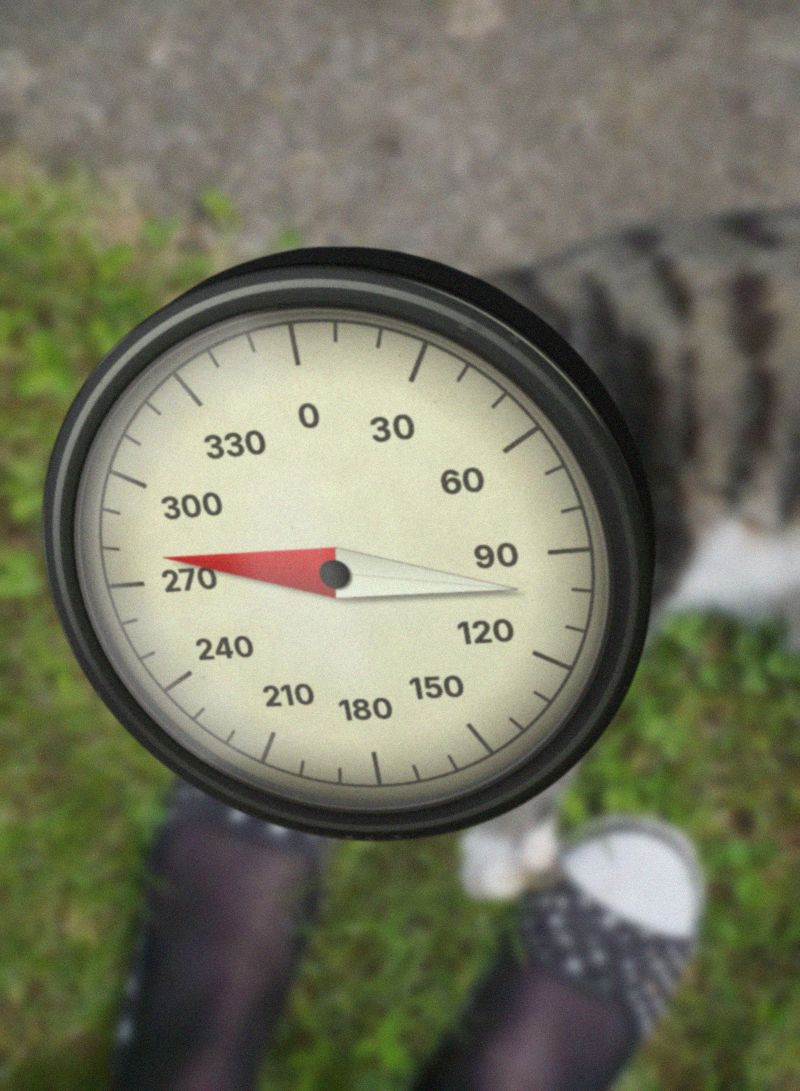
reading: 280 °
